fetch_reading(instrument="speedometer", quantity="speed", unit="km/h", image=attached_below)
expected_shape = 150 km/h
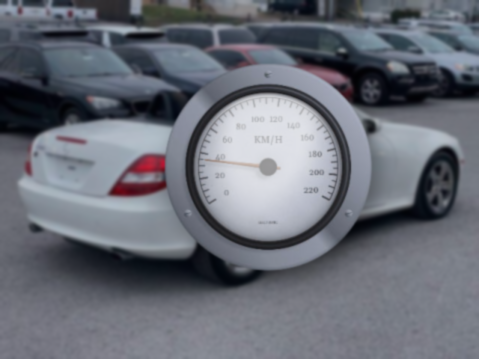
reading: 35 km/h
